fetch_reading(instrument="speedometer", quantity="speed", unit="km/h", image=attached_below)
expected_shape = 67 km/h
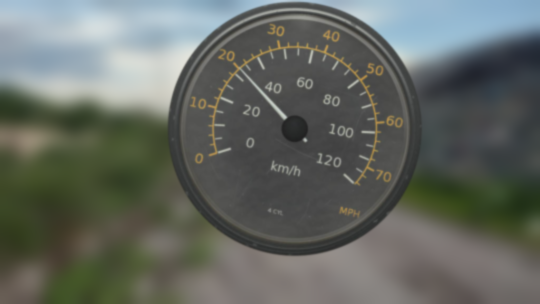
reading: 32.5 km/h
